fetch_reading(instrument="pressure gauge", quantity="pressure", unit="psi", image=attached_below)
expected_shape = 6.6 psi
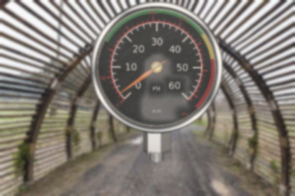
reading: 2 psi
